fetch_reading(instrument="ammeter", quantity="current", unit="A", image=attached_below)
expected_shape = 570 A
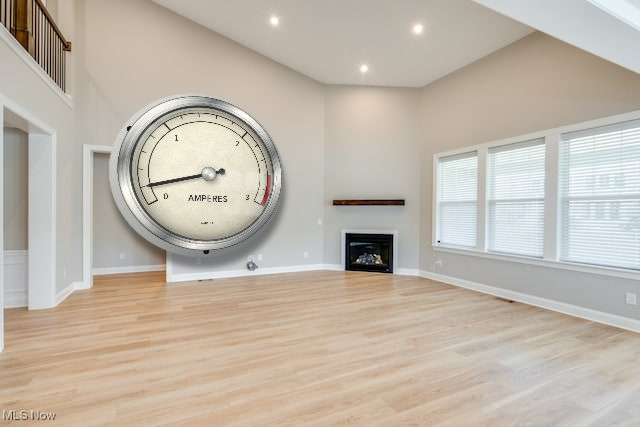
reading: 0.2 A
